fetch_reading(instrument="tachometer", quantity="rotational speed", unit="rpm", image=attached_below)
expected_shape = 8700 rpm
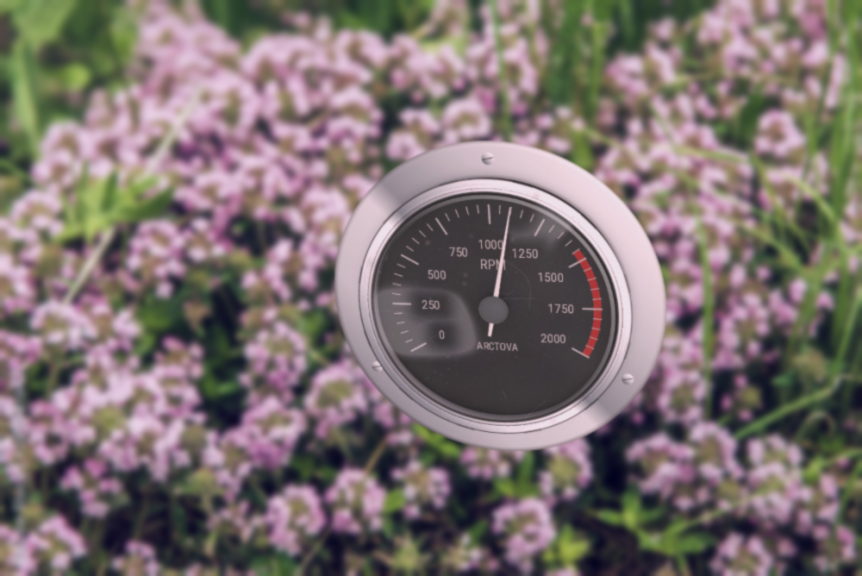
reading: 1100 rpm
